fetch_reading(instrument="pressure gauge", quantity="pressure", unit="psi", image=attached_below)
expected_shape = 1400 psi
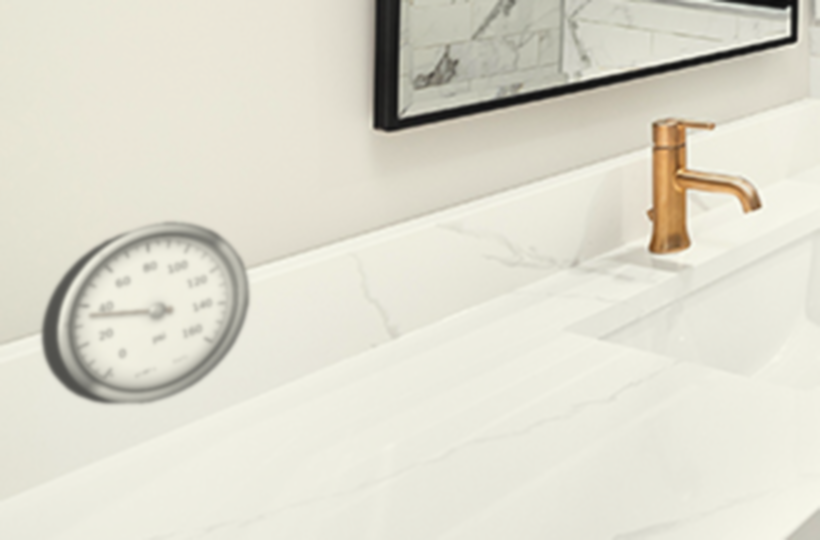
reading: 35 psi
